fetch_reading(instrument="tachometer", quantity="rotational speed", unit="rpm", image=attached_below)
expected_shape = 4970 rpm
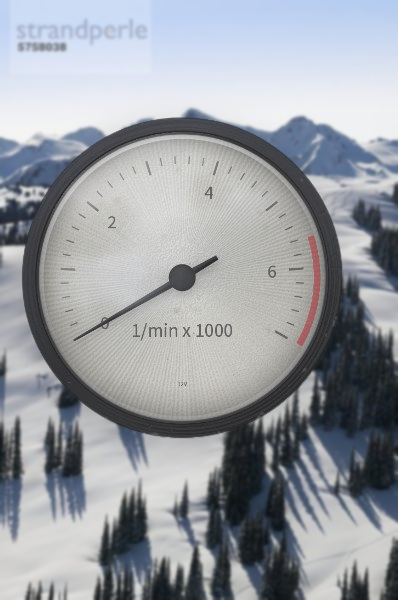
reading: 0 rpm
